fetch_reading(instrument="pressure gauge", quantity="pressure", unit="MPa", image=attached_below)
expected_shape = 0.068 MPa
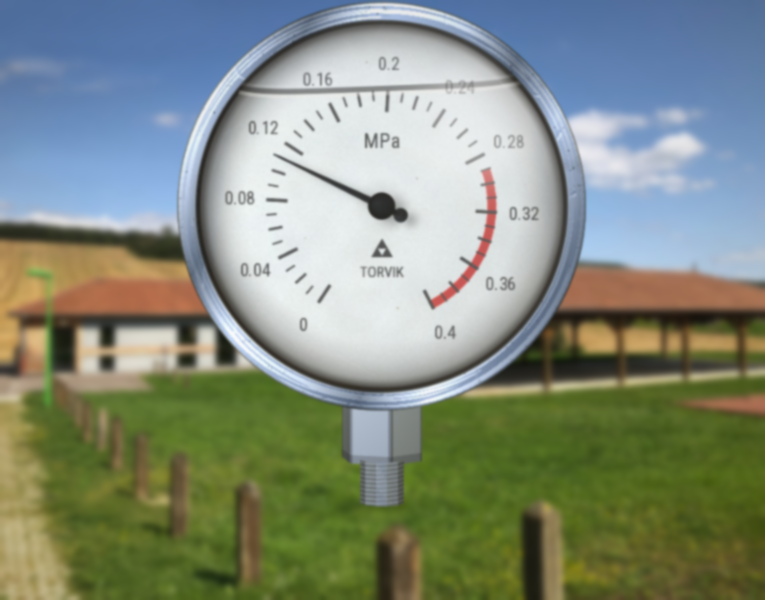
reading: 0.11 MPa
